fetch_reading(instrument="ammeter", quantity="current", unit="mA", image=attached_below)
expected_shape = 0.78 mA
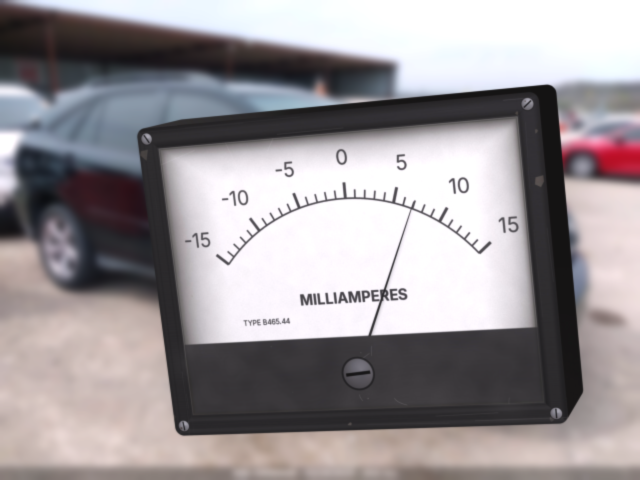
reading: 7 mA
